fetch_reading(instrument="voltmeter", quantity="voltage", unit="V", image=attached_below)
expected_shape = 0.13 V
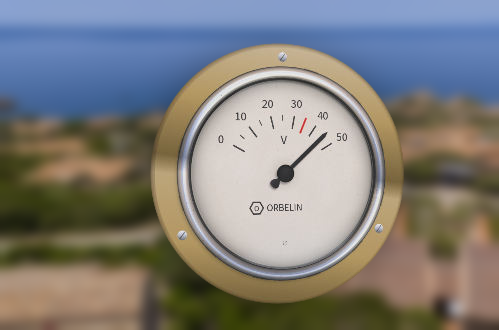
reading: 45 V
